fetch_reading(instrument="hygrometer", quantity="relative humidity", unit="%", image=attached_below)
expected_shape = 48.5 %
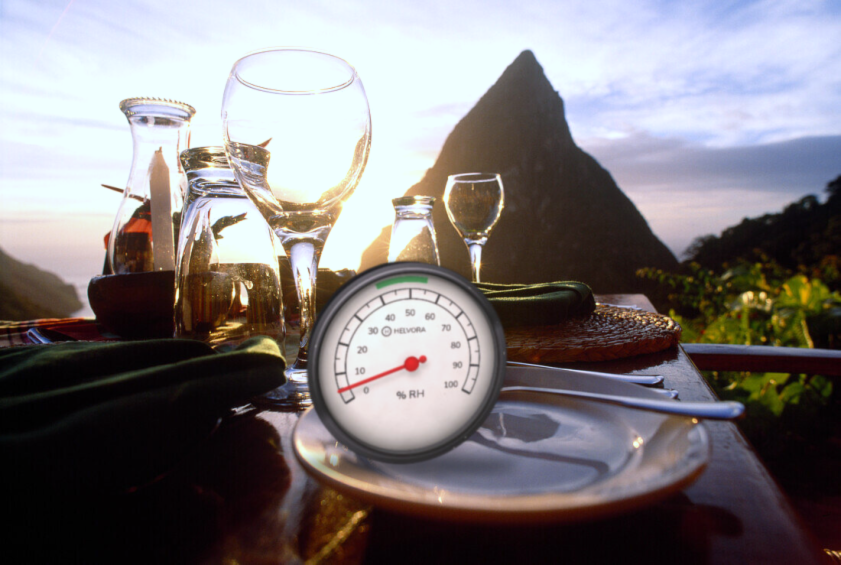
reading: 5 %
